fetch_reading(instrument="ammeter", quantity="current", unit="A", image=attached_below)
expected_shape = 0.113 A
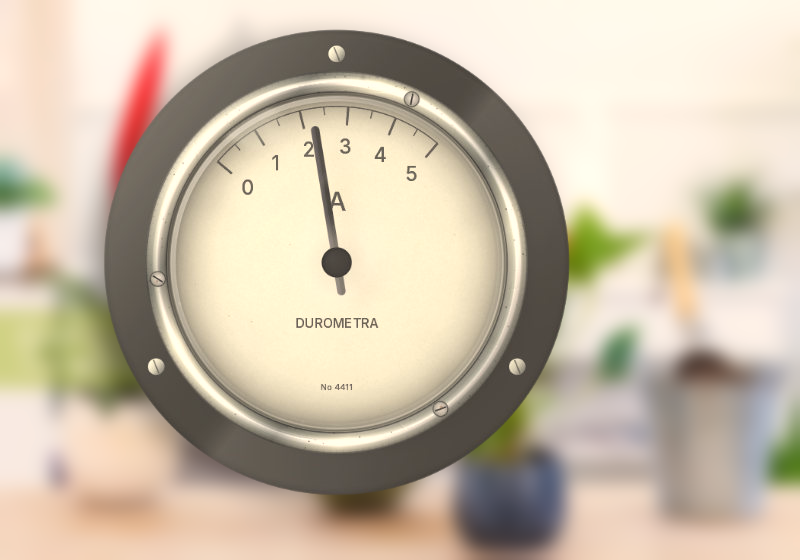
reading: 2.25 A
